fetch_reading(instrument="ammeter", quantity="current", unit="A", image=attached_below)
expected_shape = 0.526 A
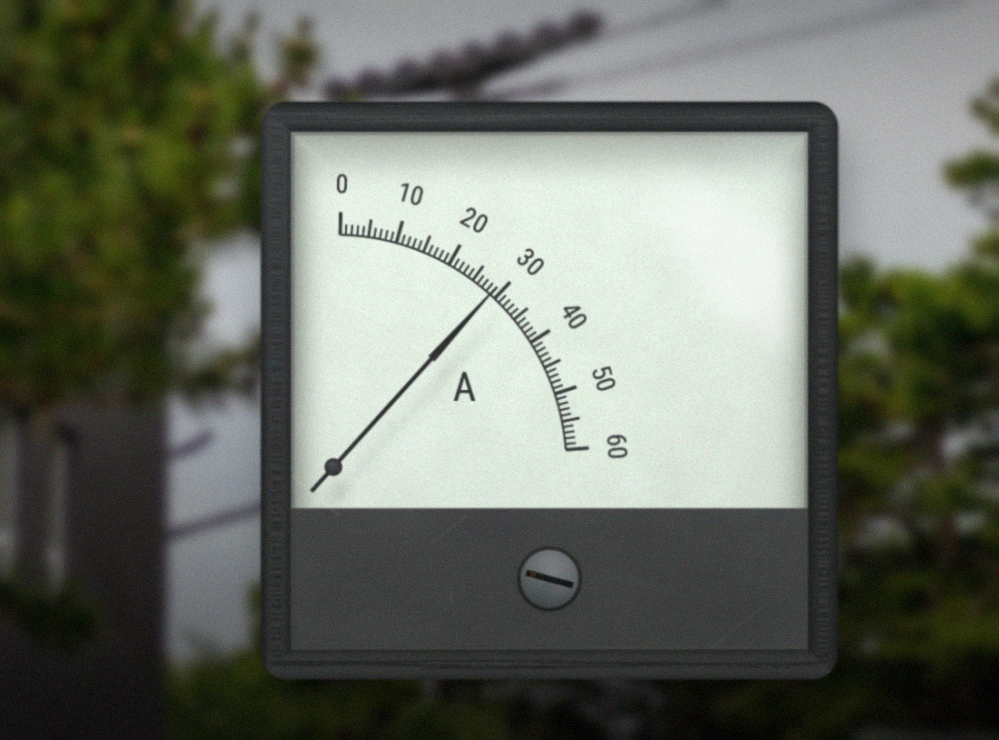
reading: 29 A
